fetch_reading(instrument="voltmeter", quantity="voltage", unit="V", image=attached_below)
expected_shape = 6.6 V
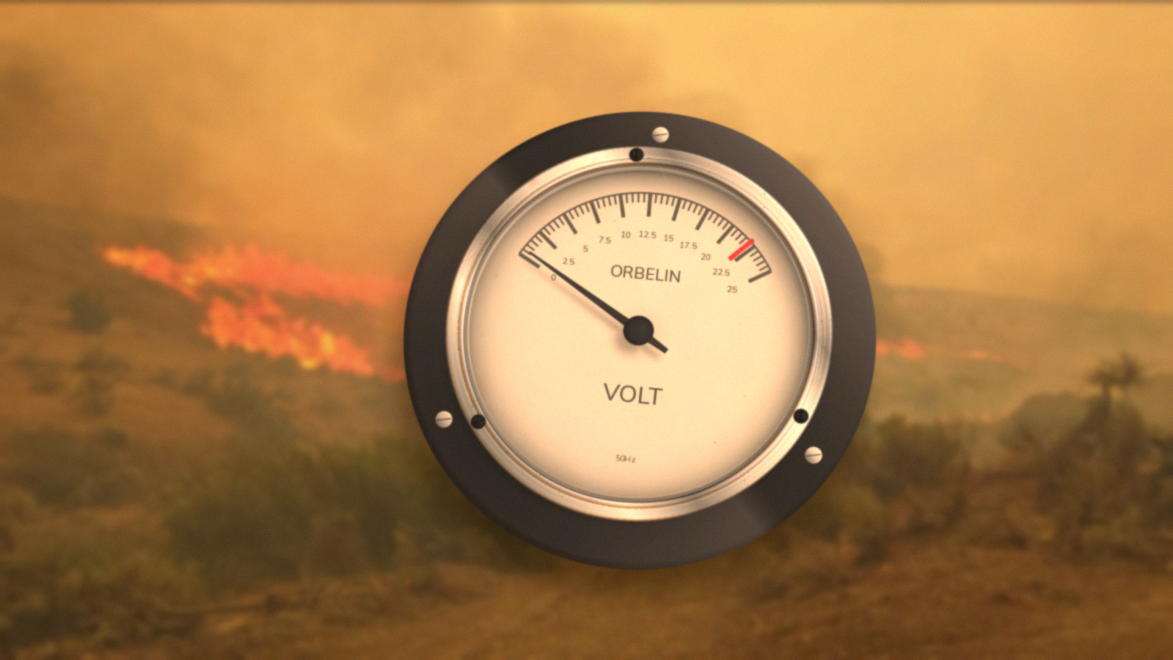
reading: 0.5 V
